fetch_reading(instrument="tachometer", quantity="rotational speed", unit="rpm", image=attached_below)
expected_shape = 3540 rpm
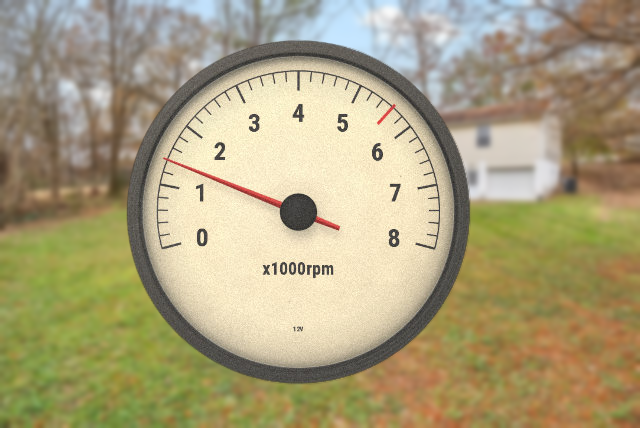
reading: 1400 rpm
